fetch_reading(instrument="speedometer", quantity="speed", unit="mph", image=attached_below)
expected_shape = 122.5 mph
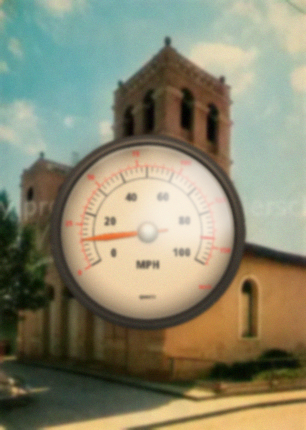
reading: 10 mph
